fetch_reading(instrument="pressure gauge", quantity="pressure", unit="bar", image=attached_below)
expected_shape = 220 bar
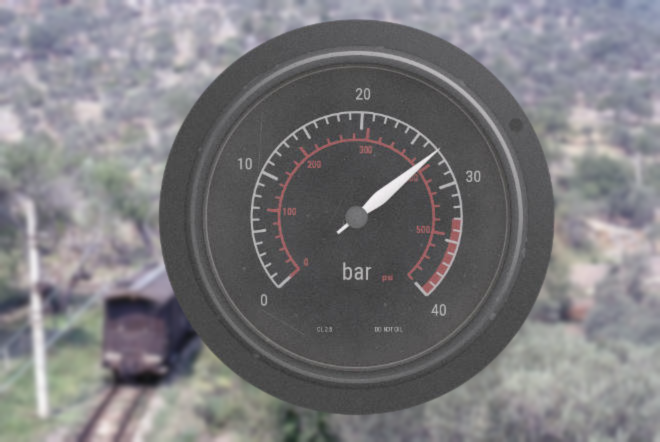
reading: 27 bar
